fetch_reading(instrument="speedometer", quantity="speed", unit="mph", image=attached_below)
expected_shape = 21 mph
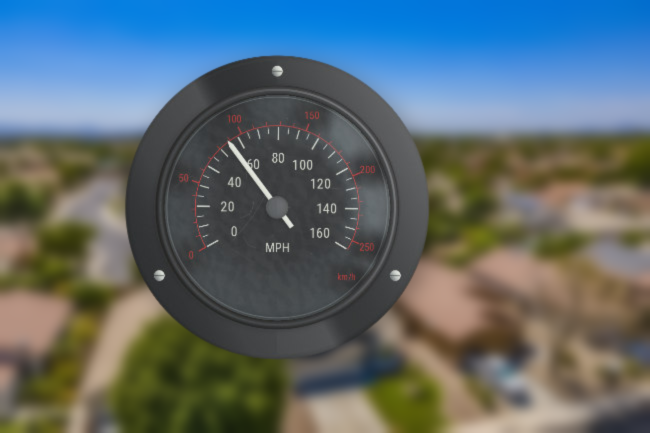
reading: 55 mph
